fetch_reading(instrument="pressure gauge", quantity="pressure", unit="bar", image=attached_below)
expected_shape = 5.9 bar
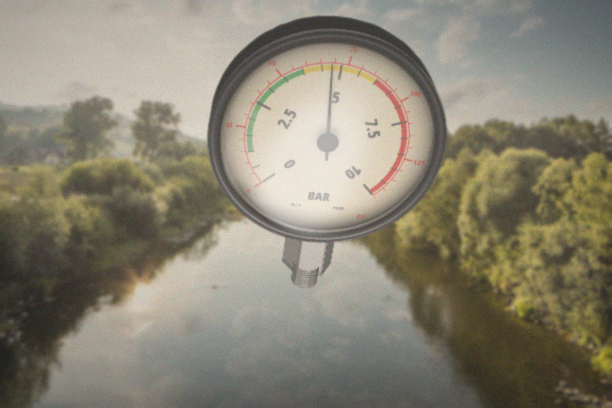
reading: 4.75 bar
